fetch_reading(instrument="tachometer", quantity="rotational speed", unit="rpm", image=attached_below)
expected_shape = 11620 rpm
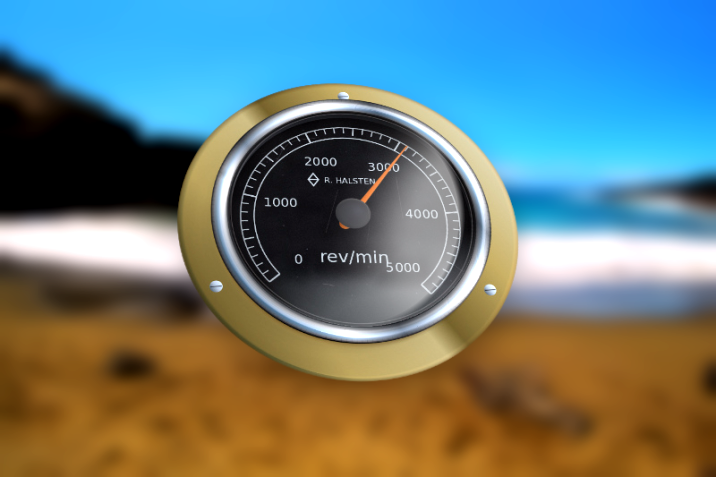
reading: 3100 rpm
